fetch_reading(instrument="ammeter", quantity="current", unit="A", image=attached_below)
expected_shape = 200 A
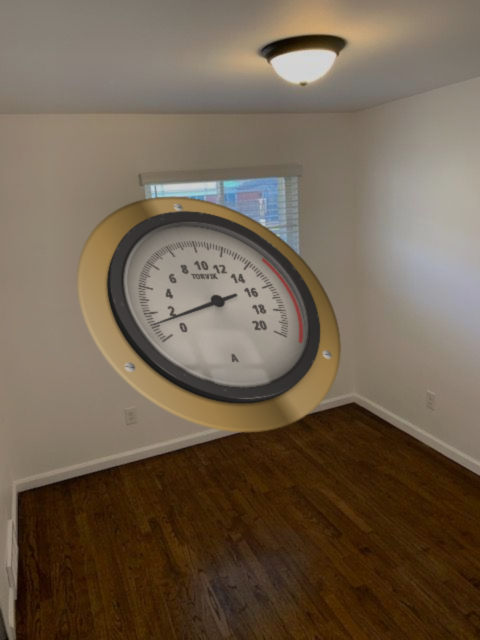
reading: 1 A
